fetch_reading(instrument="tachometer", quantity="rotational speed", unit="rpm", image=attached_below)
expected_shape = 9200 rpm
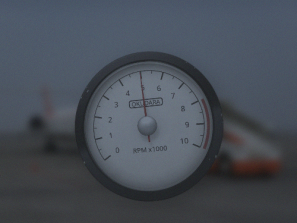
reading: 5000 rpm
